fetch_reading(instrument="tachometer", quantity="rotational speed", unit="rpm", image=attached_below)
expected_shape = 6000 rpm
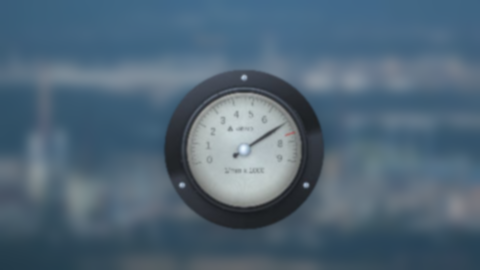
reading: 7000 rpm
